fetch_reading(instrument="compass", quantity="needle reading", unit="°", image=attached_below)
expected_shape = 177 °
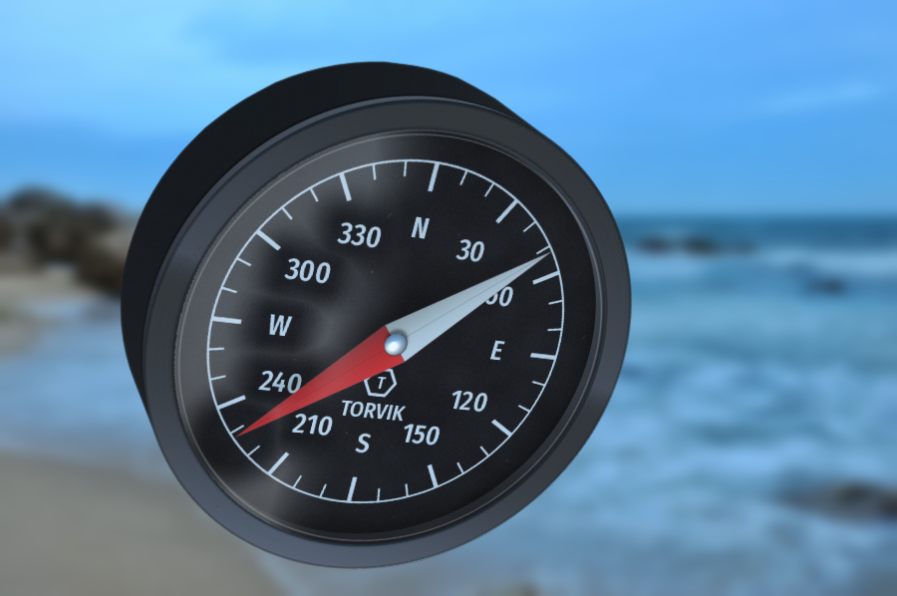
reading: 230 °
